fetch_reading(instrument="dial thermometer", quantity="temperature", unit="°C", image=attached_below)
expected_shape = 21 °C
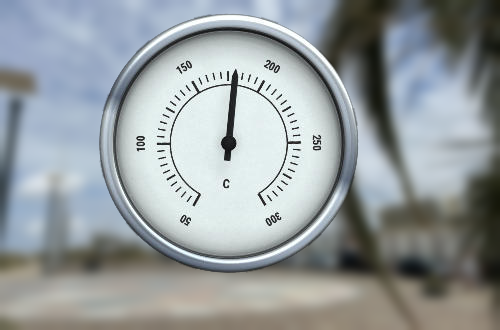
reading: 180 °C
